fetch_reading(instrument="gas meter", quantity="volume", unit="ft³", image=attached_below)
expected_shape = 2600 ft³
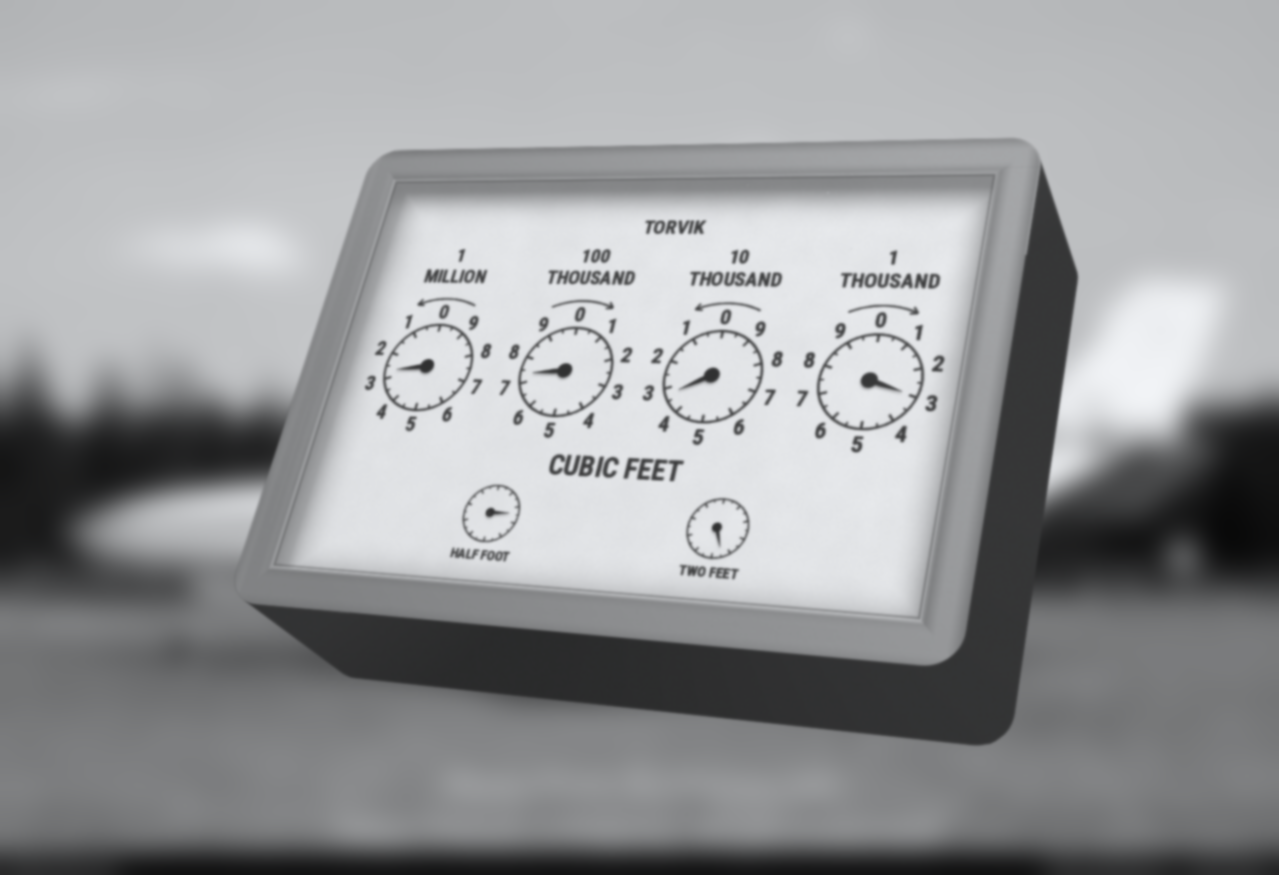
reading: 273300 ft³
